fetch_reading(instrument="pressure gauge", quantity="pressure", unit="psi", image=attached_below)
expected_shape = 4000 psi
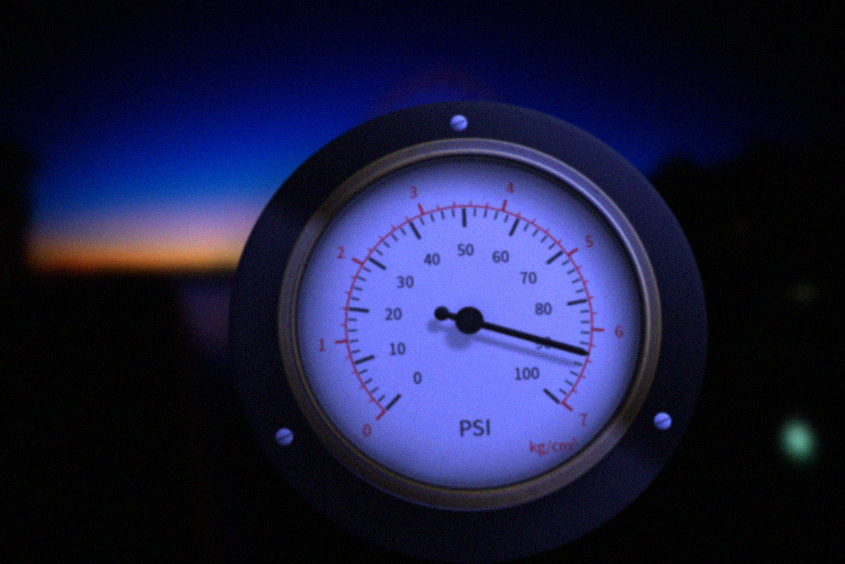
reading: 90 psi
